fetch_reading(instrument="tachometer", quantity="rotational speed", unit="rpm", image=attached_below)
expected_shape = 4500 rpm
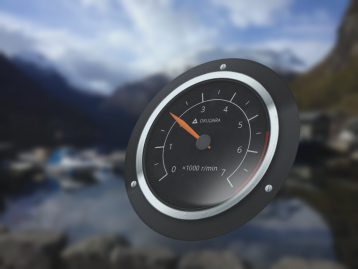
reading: 2000 rpm
